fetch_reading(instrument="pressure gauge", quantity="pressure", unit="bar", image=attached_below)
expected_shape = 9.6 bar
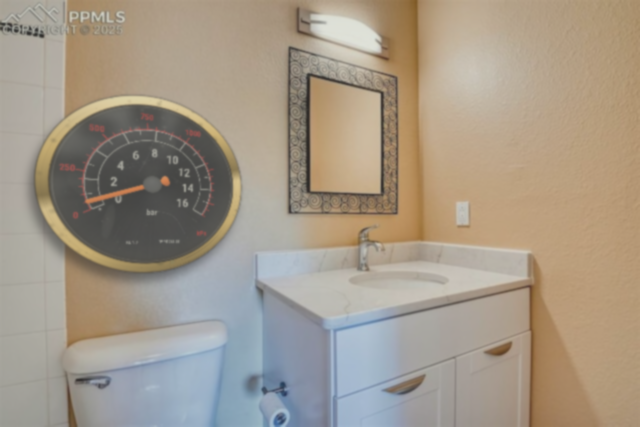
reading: 0.5 bar
